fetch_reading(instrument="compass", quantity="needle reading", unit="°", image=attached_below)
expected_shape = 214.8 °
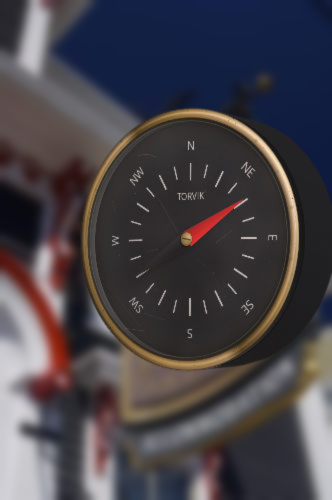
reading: 60 °
